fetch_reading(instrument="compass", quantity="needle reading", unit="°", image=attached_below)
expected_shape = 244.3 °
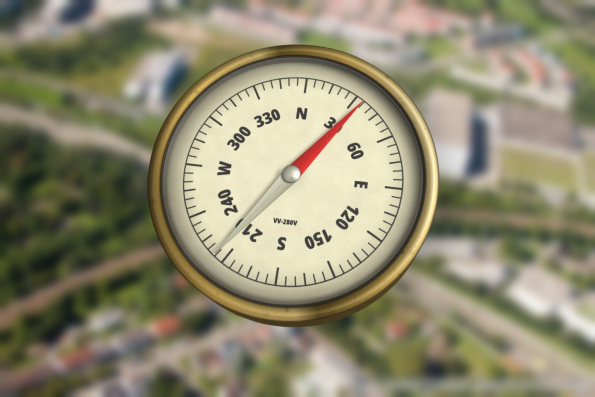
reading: 35 °
